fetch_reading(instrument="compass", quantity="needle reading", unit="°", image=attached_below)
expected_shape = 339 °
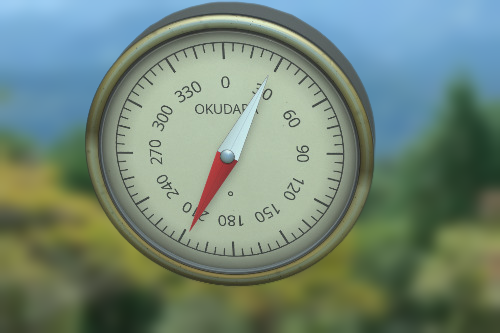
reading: 207.5 °
